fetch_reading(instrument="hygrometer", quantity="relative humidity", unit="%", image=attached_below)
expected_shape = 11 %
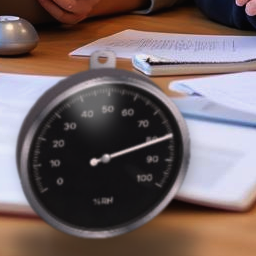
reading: 80 %
